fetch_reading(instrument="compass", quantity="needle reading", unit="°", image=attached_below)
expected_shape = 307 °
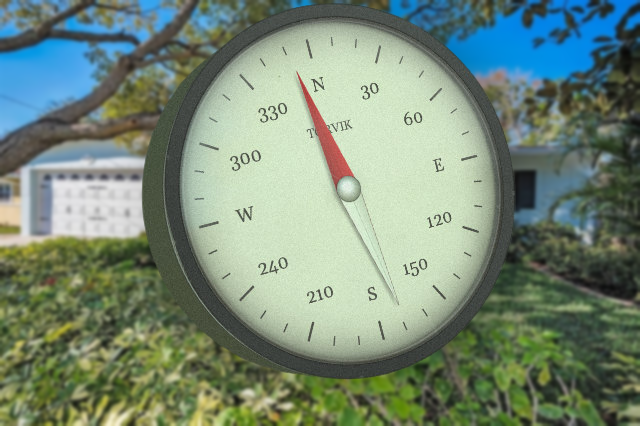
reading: 350 °
